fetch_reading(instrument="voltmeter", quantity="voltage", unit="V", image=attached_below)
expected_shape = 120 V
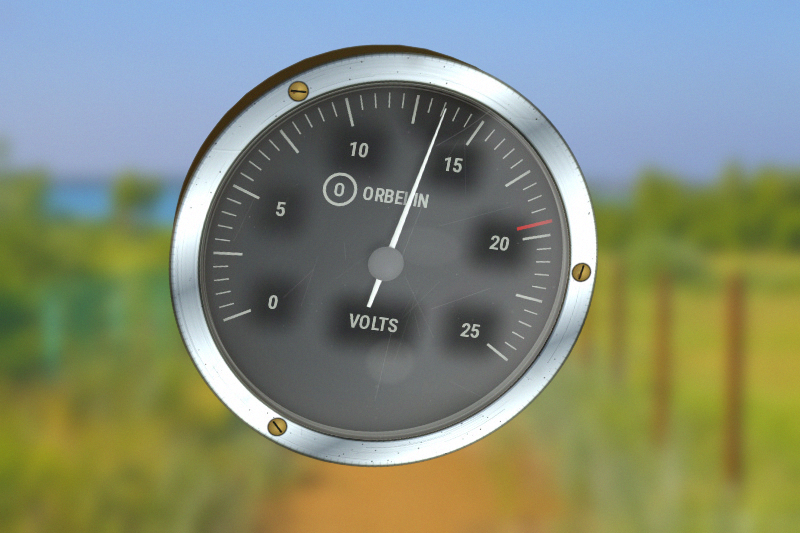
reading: 13.5 V
